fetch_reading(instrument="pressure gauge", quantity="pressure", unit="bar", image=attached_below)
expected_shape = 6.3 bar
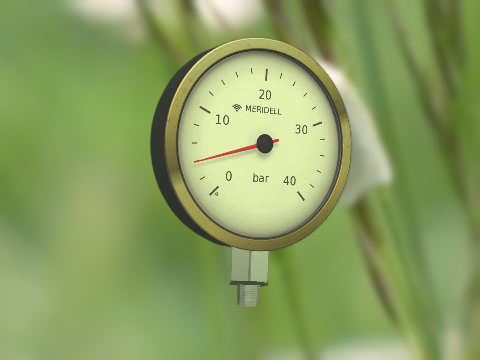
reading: 4 bar
